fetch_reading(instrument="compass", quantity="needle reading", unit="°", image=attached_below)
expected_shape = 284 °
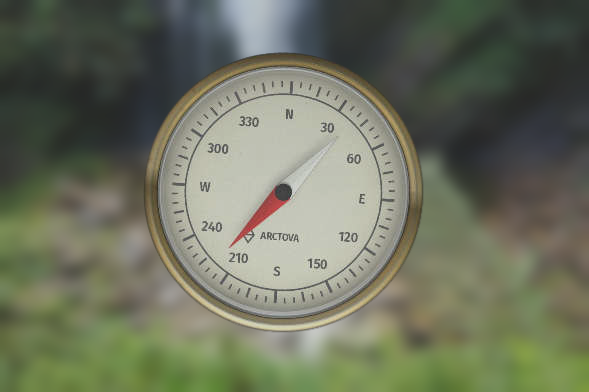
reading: 220 °
